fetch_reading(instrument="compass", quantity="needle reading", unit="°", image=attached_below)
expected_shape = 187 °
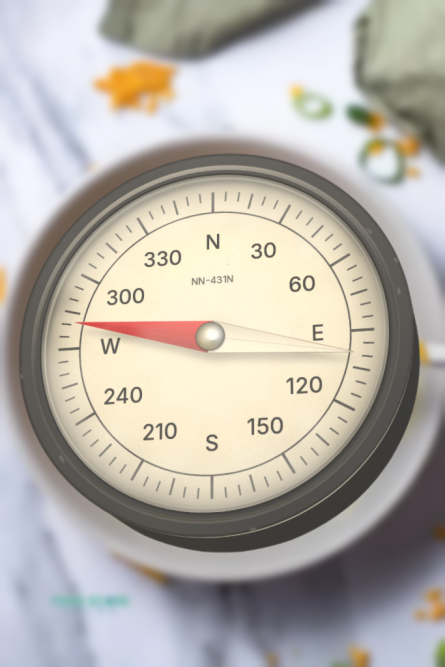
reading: 280 °
